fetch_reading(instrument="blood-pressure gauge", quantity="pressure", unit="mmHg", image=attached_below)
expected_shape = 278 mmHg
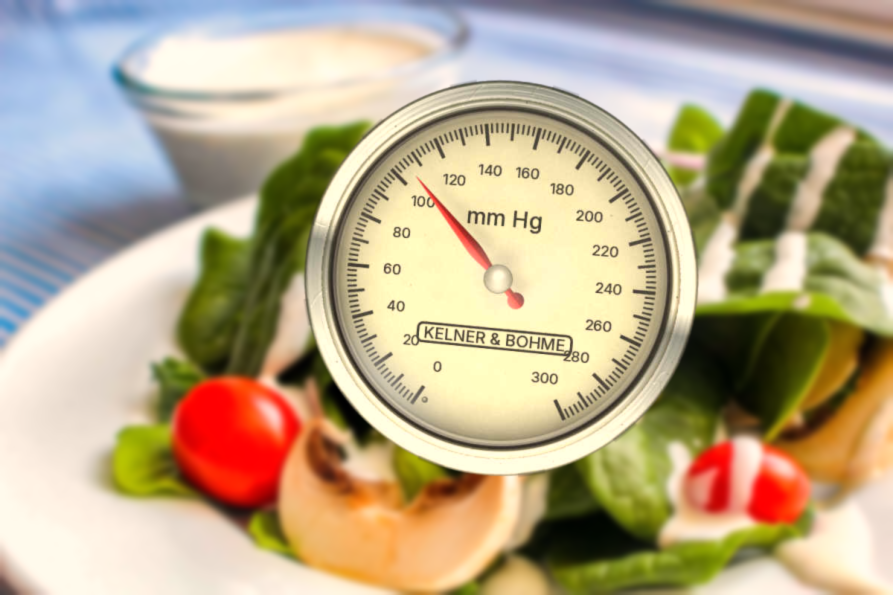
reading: 106 mmHg
